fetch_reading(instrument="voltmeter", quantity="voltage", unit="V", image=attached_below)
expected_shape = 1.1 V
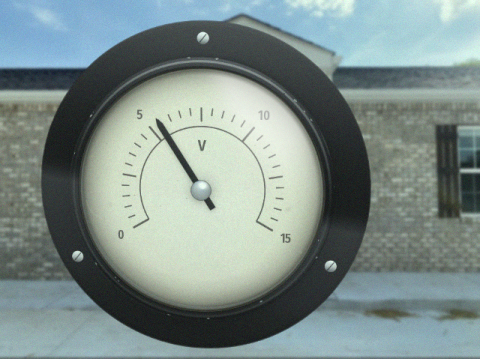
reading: 5.5 V
